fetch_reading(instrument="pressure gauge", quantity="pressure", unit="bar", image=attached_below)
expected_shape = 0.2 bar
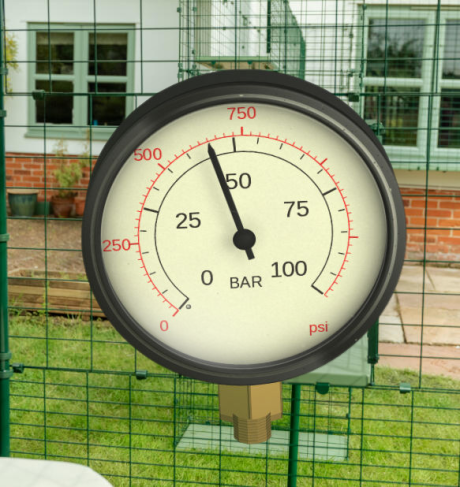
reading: 45 bar
